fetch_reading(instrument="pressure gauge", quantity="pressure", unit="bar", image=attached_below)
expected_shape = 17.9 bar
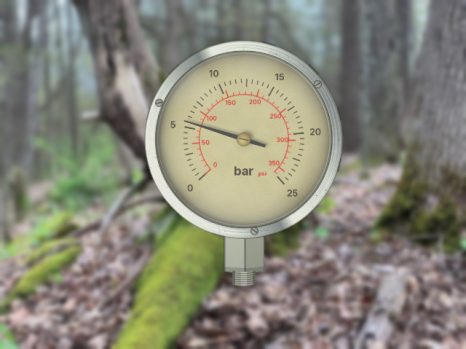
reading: 5.5 bar
